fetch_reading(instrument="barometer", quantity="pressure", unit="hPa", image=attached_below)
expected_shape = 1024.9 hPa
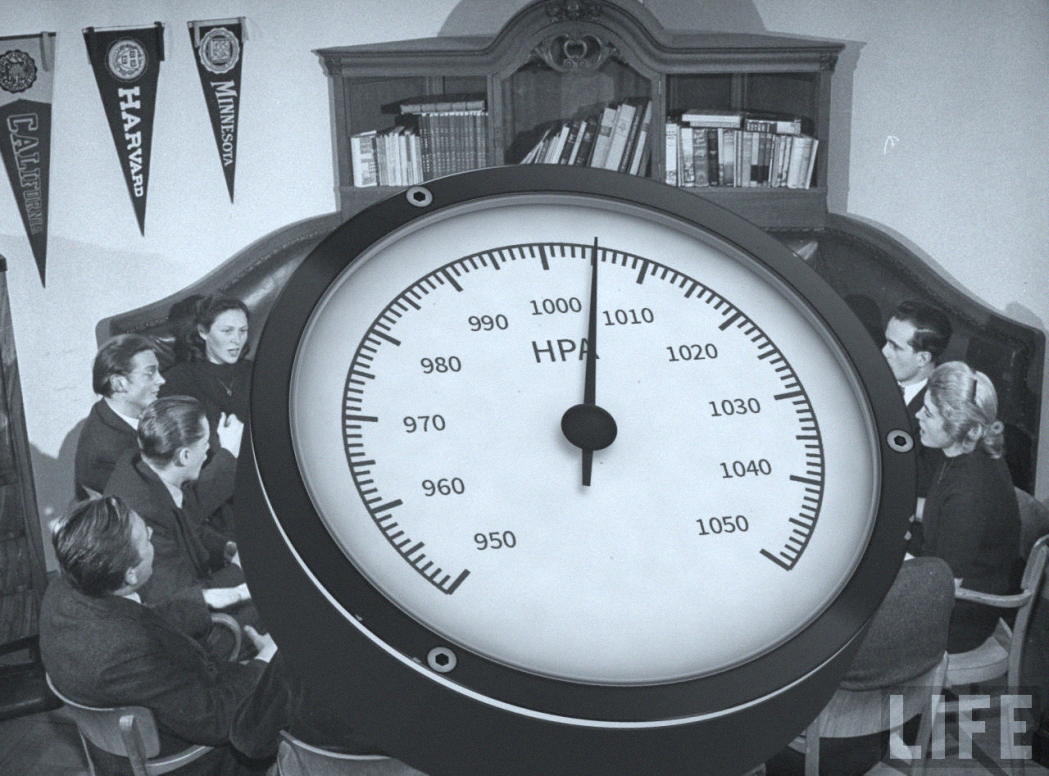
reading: 1005 hPa
